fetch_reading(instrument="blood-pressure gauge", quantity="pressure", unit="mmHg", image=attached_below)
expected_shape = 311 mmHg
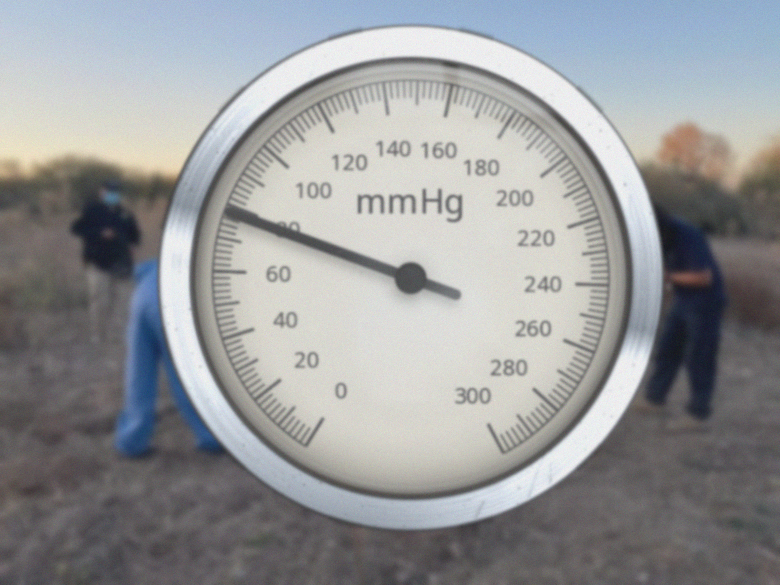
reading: 78 mmHg
